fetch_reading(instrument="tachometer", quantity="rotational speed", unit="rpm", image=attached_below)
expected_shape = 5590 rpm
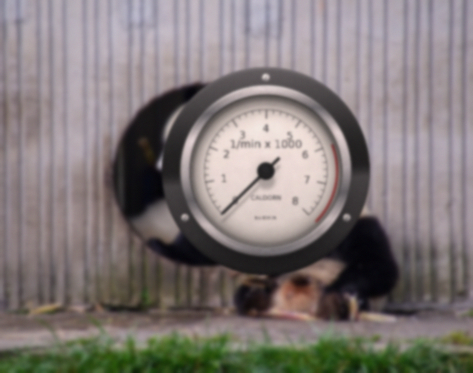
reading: 0 rpm
